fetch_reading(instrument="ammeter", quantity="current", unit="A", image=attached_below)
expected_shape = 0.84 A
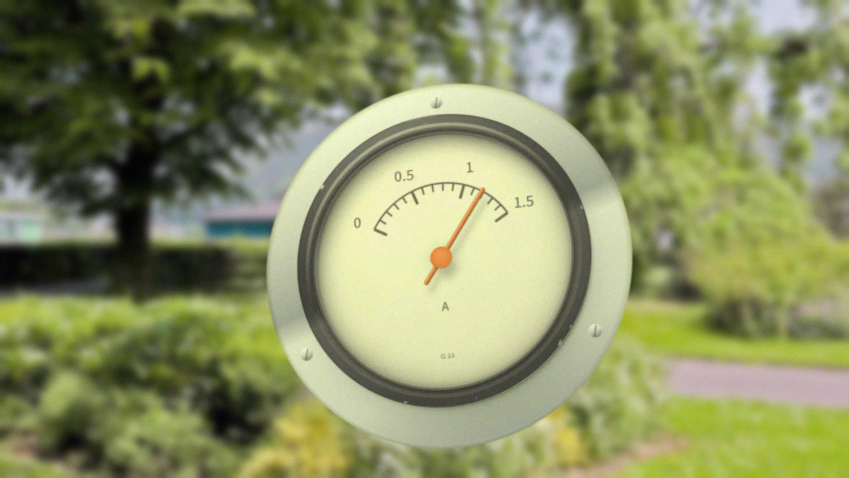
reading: 1.2 A
